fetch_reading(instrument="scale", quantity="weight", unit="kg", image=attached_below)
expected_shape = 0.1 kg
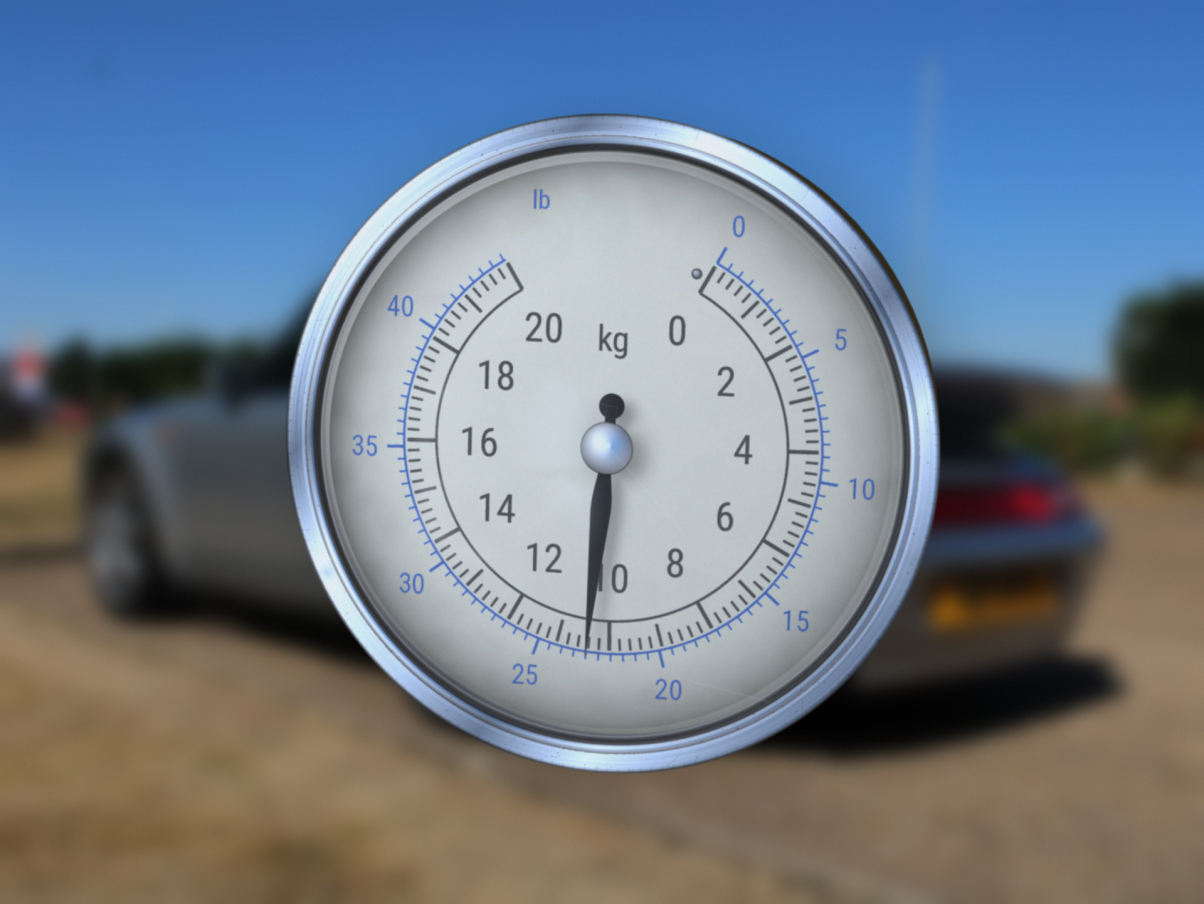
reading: 10.4 kg
